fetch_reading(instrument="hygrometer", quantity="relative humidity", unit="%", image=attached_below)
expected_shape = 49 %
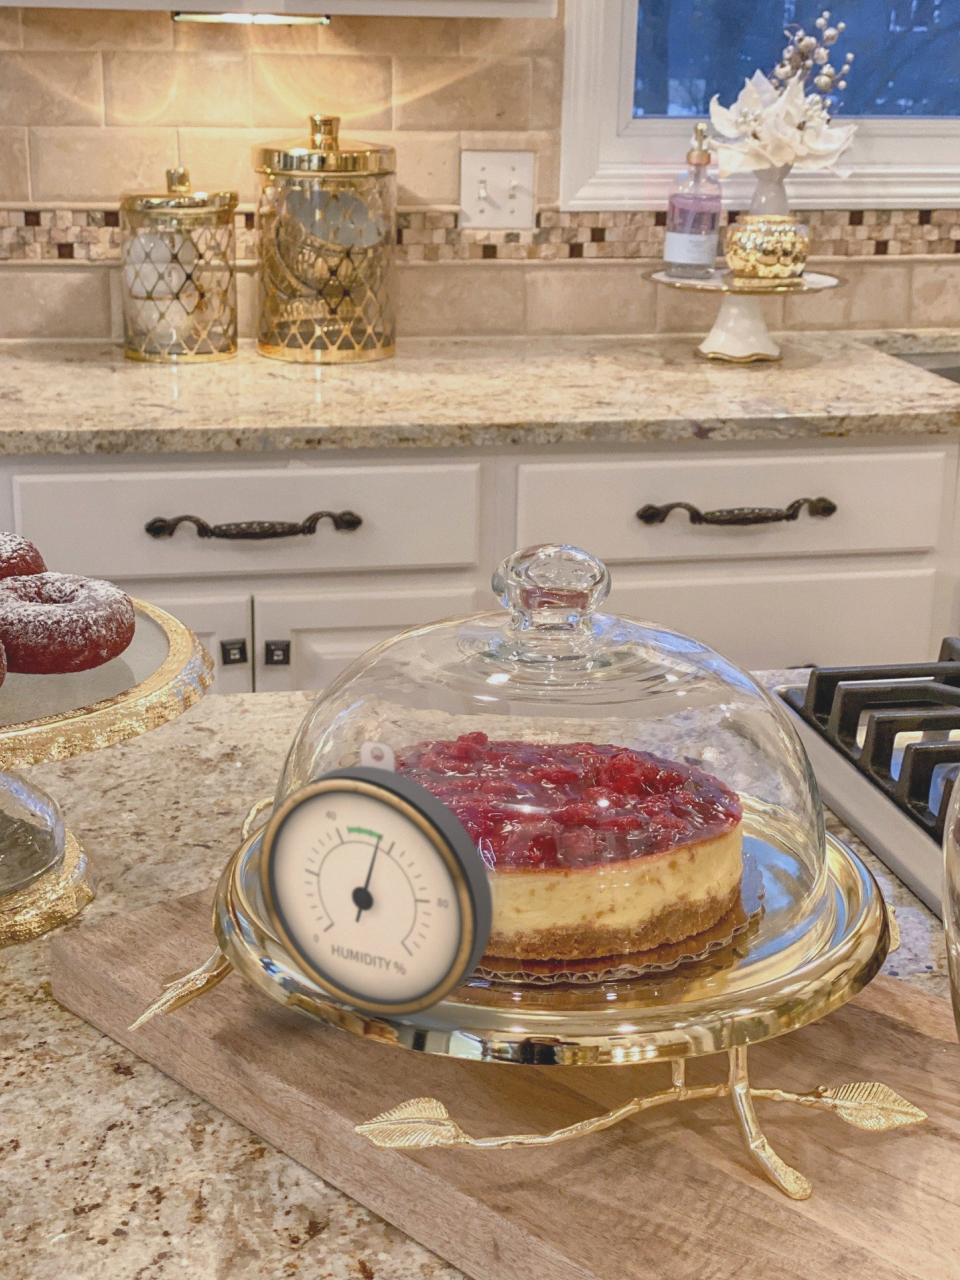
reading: 56 %
